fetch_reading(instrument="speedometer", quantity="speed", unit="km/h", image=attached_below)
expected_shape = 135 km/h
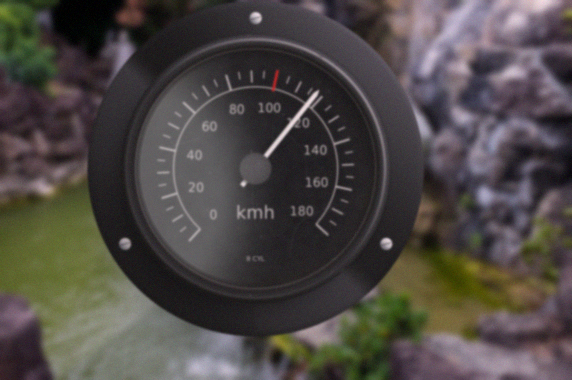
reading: 117.5 km/h
